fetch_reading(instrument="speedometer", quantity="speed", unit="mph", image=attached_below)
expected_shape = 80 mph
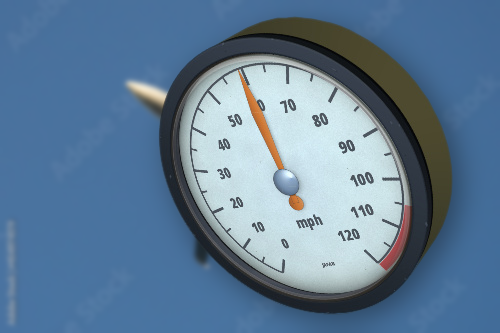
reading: 60 mph
